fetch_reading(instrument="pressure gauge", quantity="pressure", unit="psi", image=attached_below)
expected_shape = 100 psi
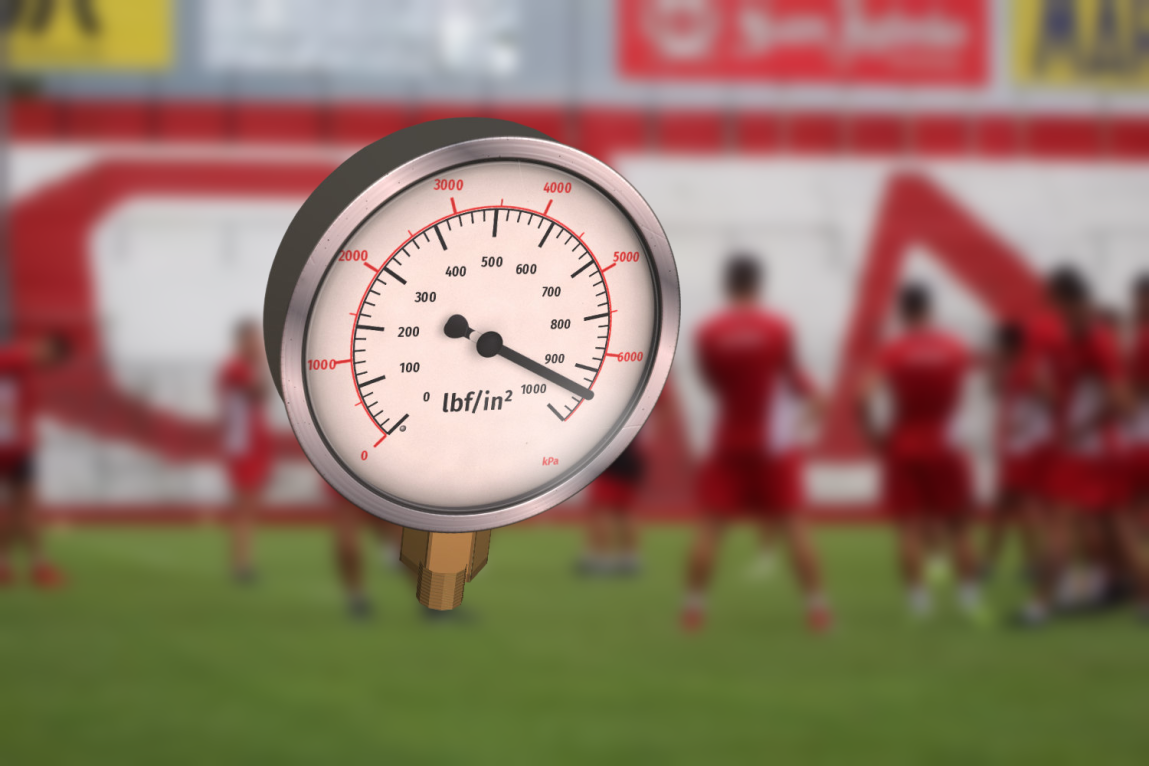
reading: 940 psi
